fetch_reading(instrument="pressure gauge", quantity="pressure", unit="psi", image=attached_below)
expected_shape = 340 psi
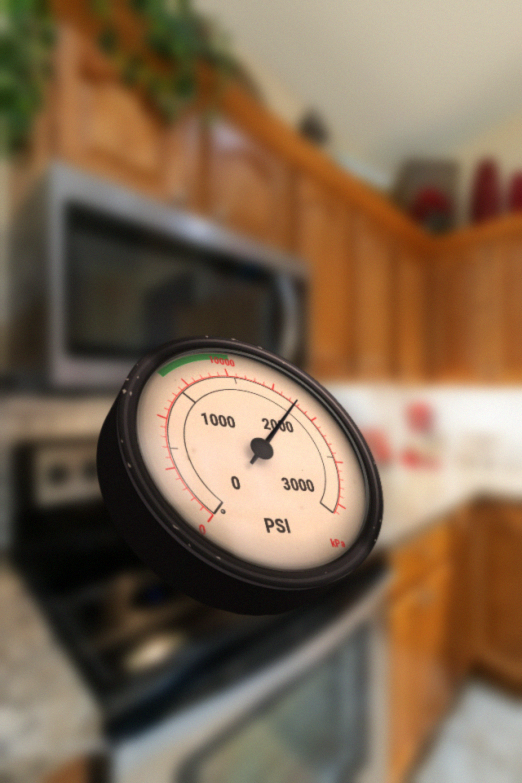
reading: 2000 psi
